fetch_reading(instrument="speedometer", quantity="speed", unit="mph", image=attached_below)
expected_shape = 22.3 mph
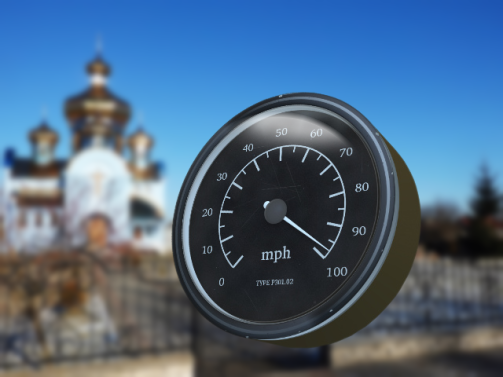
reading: 97.5 mph
